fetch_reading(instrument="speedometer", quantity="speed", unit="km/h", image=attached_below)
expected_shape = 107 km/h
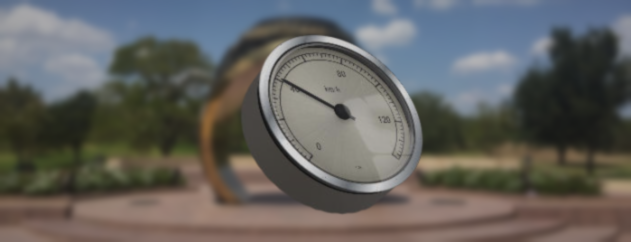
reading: 40 km/h
